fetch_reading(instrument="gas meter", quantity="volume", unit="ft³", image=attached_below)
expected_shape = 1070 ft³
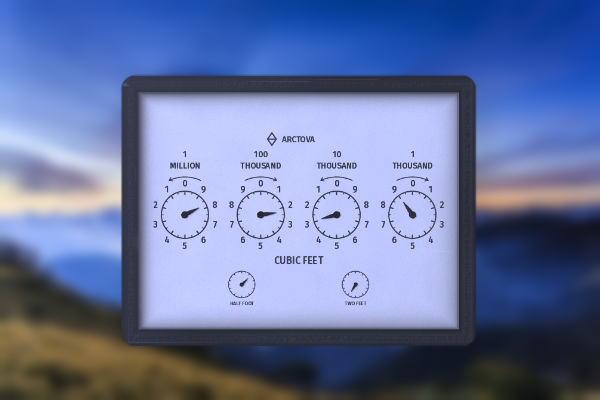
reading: 822900 ft³
